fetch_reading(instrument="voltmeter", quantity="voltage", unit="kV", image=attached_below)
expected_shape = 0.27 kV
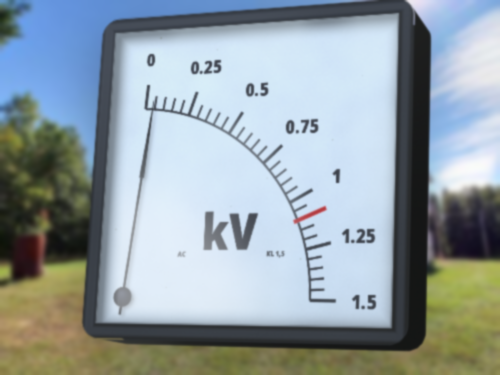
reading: 0.05 kV
